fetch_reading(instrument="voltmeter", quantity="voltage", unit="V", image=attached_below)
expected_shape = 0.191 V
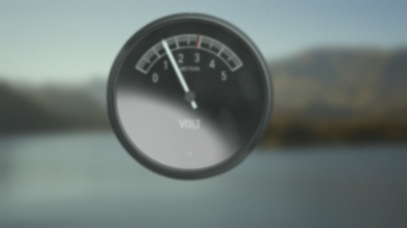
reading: 1.5 V
